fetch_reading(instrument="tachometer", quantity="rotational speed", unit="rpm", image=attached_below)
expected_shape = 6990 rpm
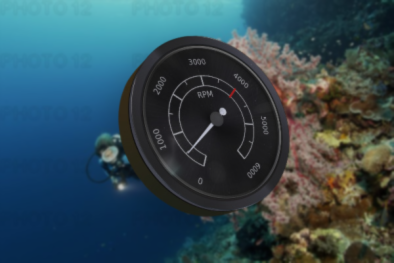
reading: 500 rpm
